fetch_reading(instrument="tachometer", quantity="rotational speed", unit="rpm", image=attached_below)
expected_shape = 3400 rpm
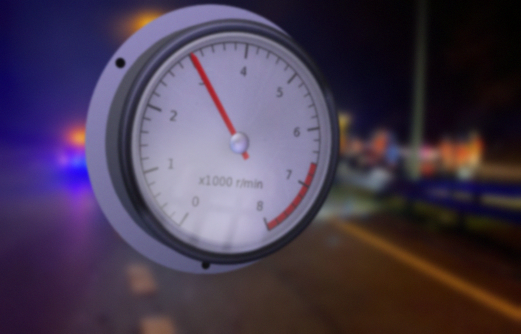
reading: 3000 rpm
